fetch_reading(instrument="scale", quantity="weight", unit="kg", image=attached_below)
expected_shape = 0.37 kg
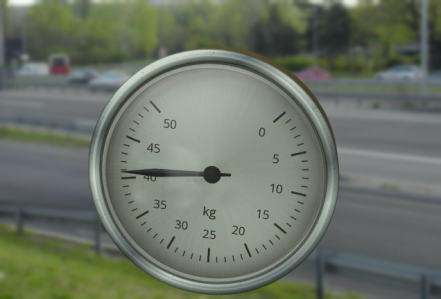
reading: 41 kg
